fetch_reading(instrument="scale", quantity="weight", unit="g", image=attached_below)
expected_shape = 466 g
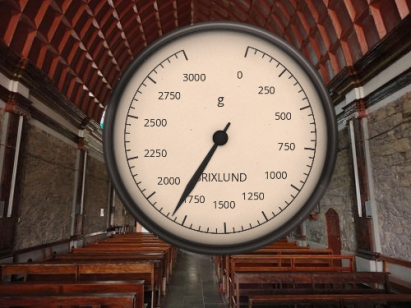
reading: 1825 g
